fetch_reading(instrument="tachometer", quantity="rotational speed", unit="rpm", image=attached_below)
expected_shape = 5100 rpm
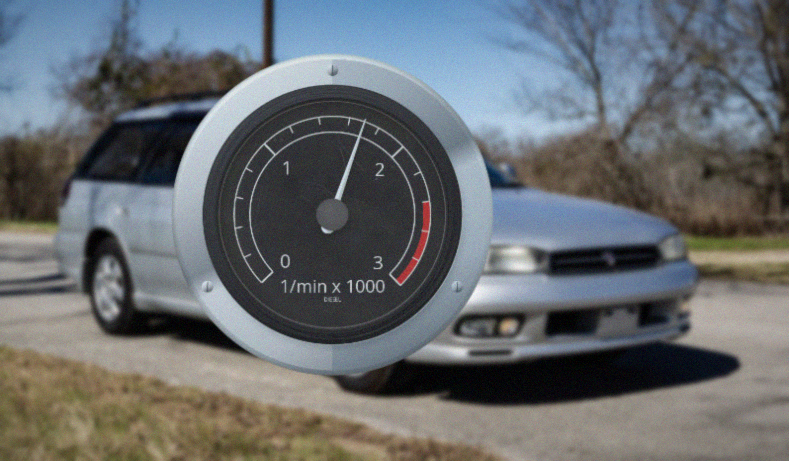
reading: 1700 rpm
